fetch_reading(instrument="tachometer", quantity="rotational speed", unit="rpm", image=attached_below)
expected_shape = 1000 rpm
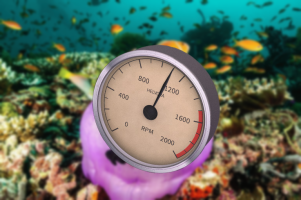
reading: 1100 rpm
